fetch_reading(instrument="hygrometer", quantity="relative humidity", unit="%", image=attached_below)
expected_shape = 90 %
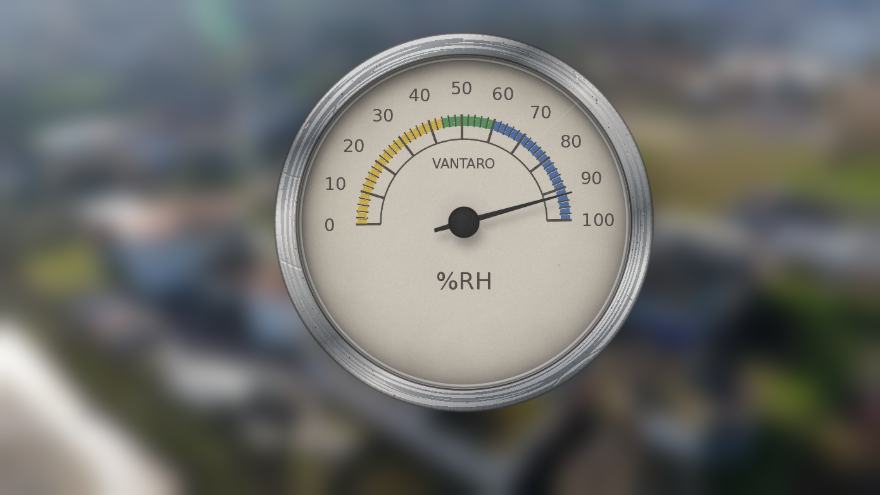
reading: 92 %
